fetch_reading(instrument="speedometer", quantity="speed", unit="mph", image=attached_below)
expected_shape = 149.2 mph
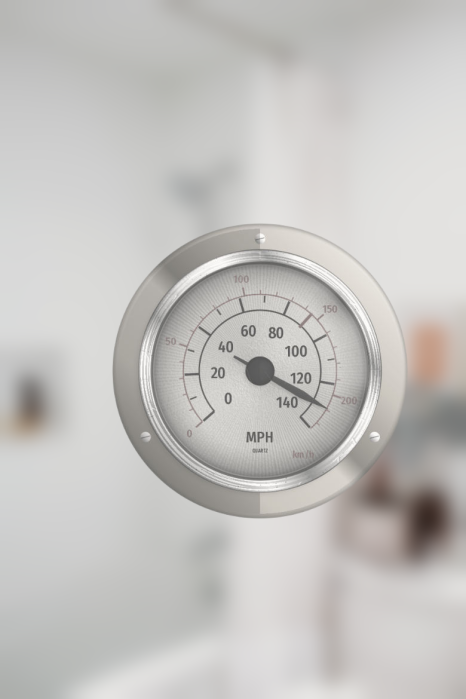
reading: 130 mph
